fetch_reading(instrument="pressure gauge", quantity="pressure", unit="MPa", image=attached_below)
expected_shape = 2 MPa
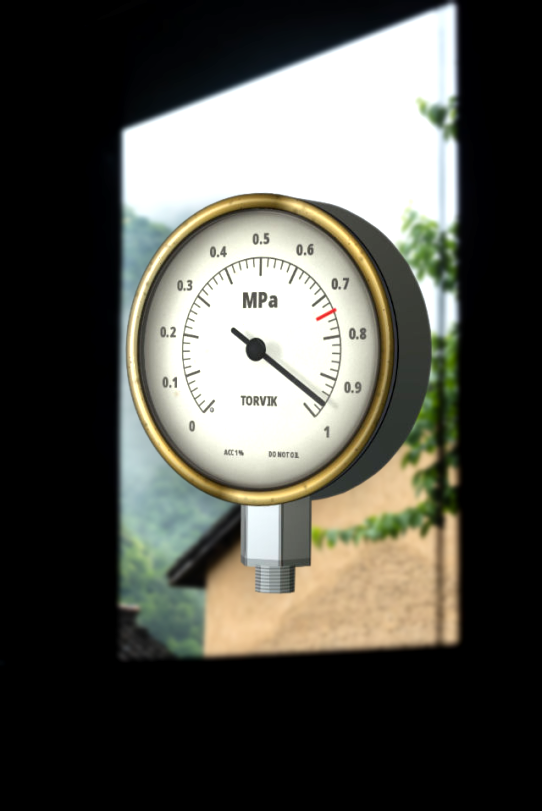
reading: 0.96 MPa
